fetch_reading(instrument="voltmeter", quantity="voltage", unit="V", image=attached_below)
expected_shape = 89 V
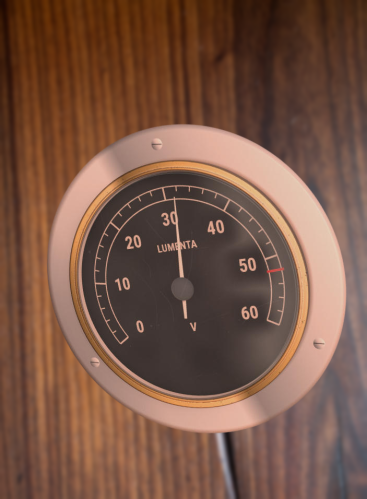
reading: 32 V
